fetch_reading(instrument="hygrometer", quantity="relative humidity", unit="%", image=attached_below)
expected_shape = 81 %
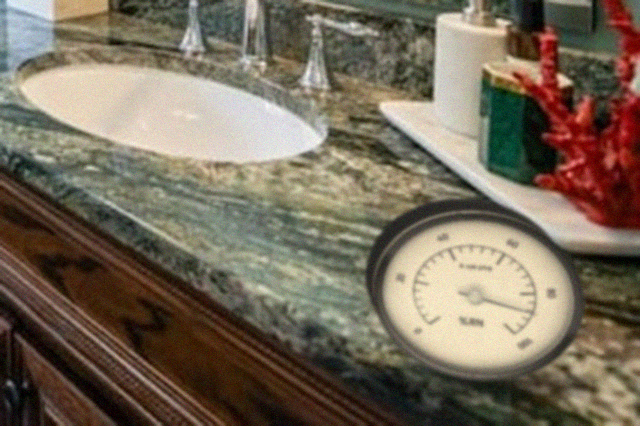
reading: 88 %
